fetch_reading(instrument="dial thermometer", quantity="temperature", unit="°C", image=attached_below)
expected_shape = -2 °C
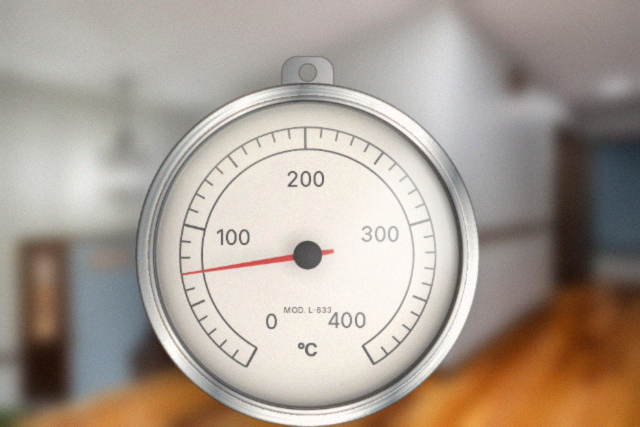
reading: 70 °C
